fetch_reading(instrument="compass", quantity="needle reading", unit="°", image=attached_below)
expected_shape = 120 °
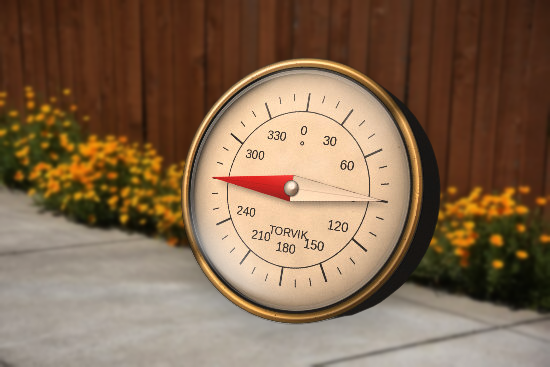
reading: 270 °
